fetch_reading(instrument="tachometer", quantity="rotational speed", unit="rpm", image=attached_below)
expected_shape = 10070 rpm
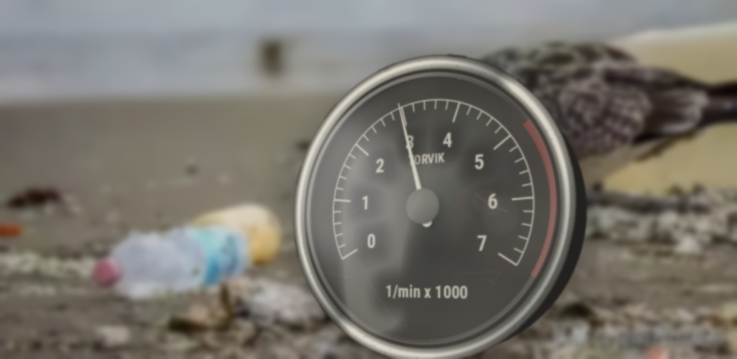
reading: 3000 rpm
